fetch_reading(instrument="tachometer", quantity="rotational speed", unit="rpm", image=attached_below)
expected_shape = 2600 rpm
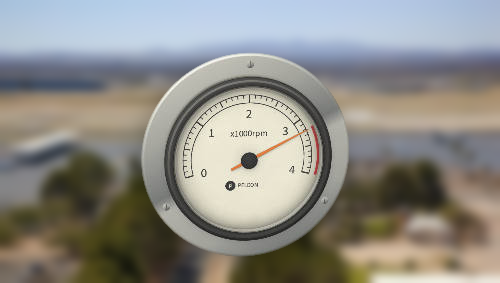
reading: 3200 rpm
